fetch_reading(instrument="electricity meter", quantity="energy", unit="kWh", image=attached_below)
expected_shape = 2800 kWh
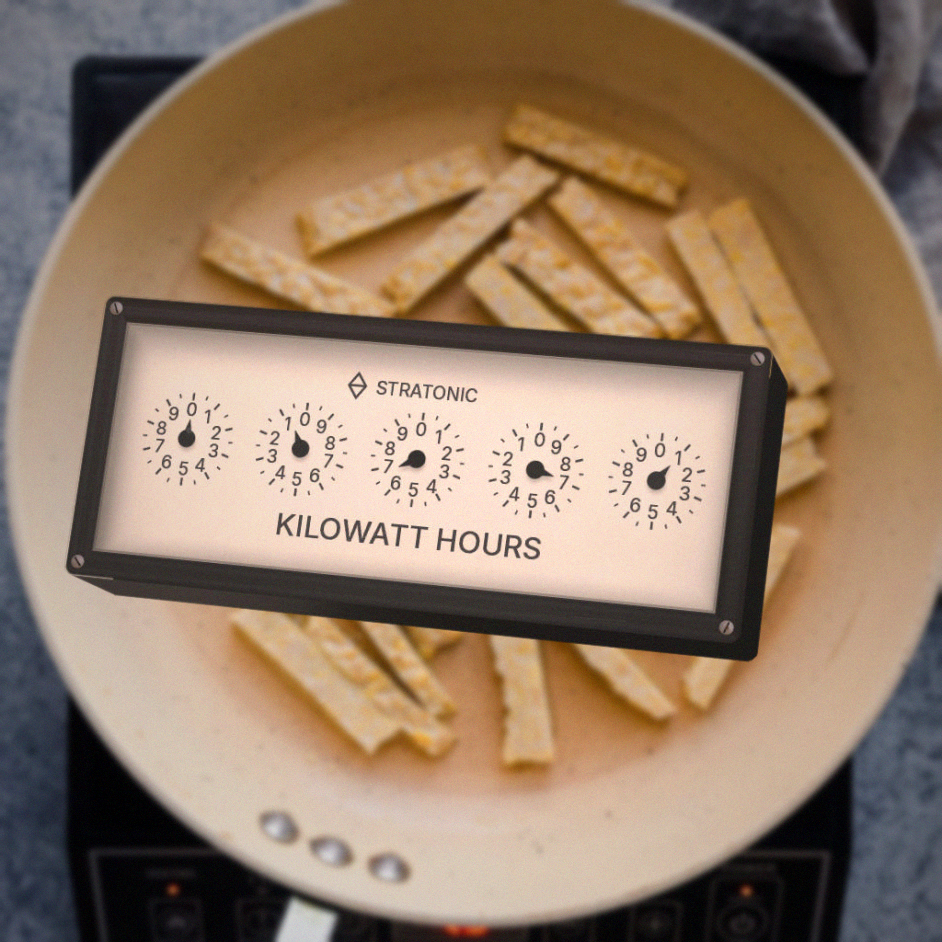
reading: 671 kWh
